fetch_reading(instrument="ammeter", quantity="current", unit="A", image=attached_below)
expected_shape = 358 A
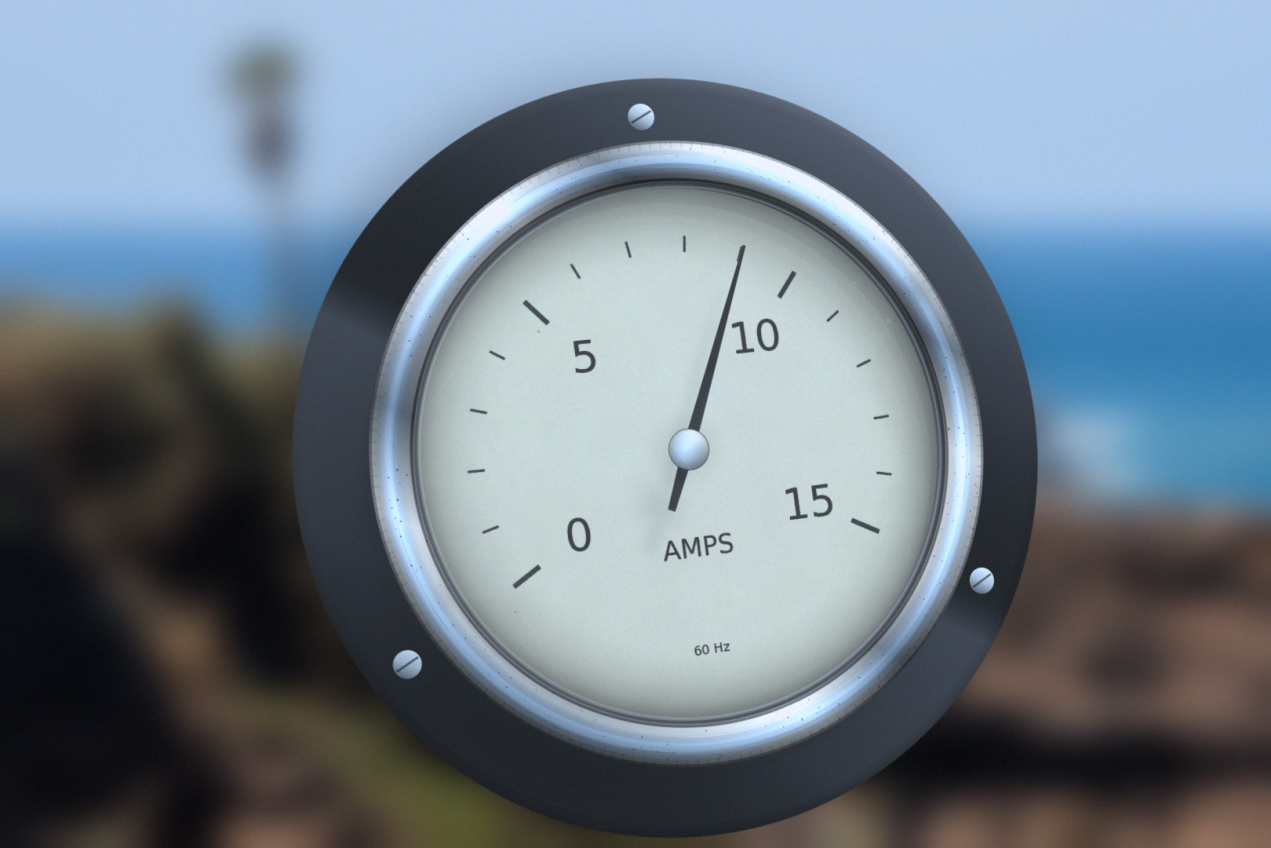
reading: 9 A
